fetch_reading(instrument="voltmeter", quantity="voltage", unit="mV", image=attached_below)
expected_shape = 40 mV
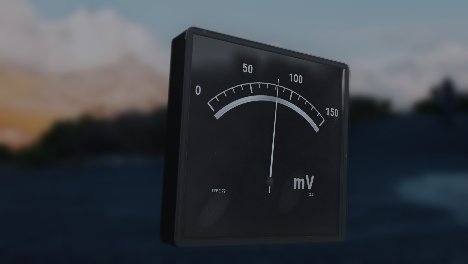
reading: 80 mV
